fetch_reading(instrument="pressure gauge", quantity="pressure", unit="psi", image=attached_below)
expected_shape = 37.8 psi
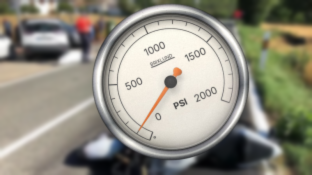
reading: 100 psi
